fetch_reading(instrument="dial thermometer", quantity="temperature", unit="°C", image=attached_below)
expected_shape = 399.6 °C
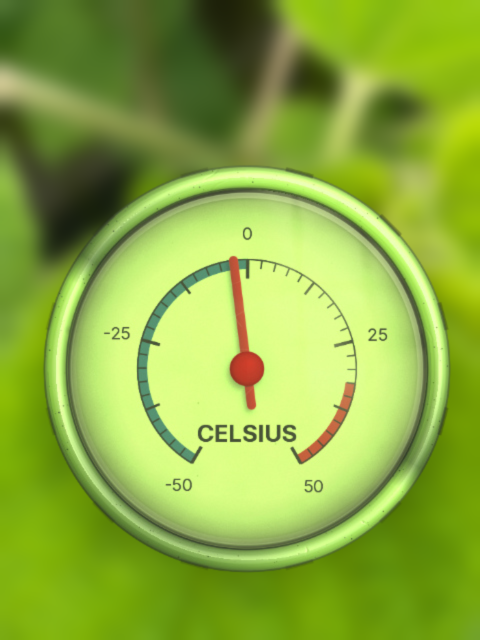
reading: -2.5 °C
